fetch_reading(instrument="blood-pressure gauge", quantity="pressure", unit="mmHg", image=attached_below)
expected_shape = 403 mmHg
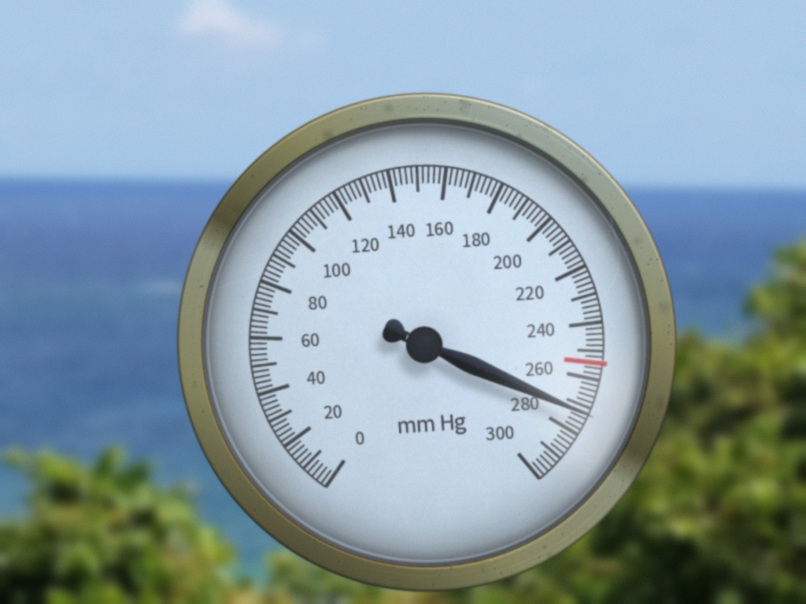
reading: 272 mmHg
